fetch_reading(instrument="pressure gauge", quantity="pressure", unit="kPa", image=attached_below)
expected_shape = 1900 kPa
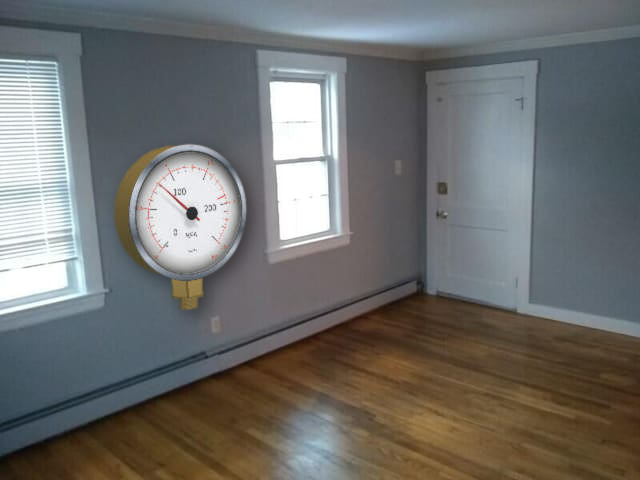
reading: 80 kPa
